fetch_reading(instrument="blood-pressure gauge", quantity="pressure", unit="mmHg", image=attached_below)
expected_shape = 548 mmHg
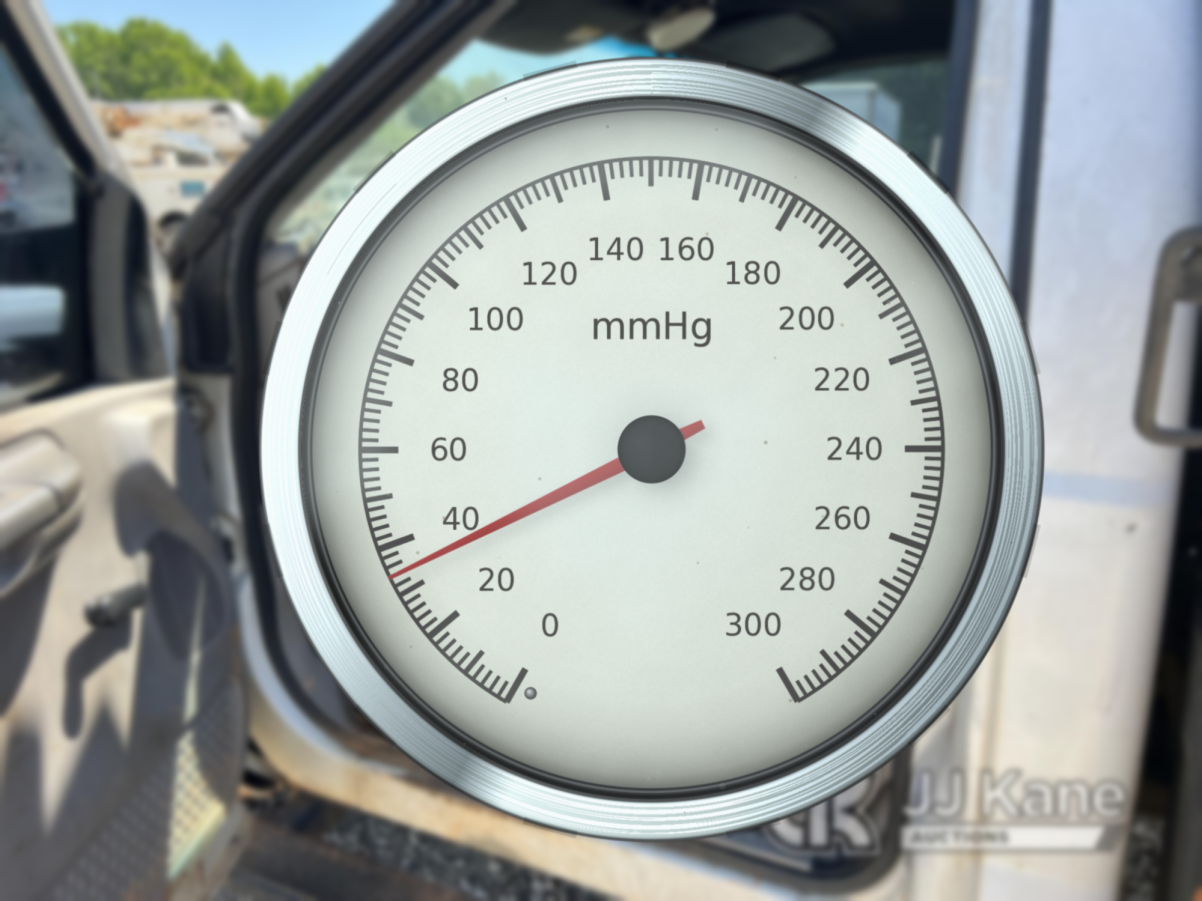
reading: 34 mmHg
